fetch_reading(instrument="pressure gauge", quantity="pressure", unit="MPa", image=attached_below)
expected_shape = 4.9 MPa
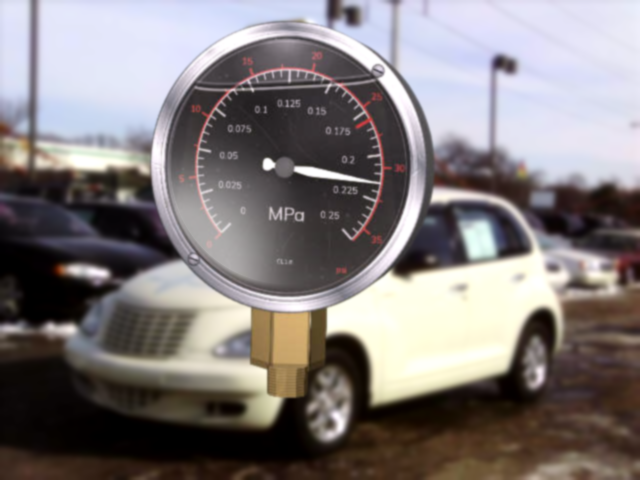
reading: 0.215 MPa
